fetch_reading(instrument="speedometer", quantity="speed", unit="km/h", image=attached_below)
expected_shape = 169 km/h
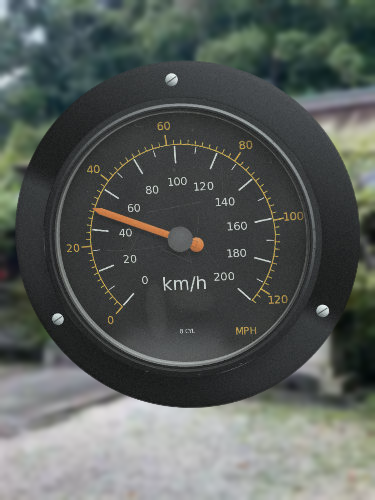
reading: 50 km/h
